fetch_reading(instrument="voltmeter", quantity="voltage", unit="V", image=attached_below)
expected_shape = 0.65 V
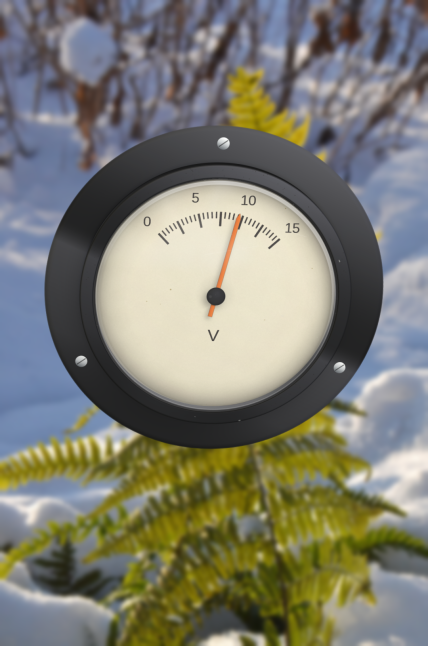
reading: 9.5 V
